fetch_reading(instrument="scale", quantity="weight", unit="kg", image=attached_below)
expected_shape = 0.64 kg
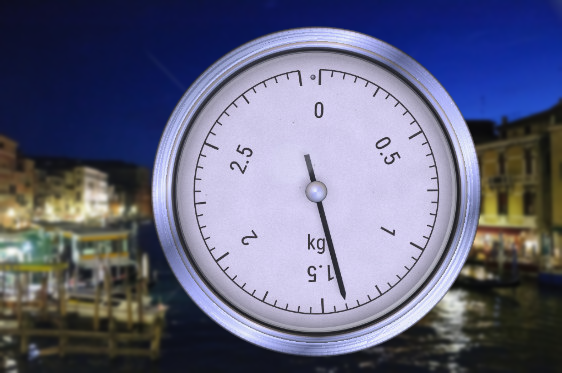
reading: 1.4 kg
